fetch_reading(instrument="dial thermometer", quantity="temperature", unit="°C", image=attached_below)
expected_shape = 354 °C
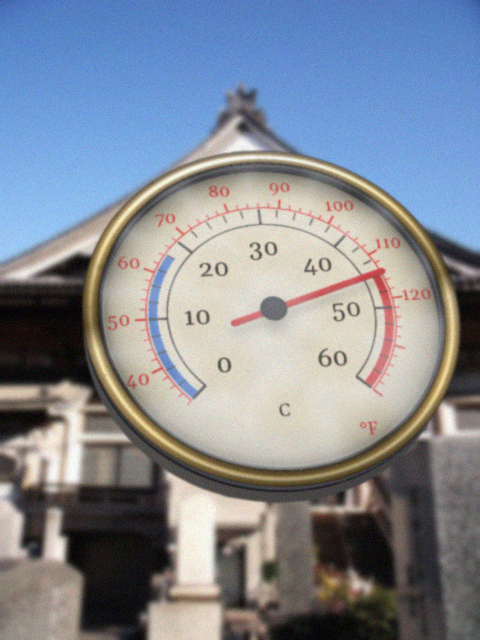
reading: 46 °C
